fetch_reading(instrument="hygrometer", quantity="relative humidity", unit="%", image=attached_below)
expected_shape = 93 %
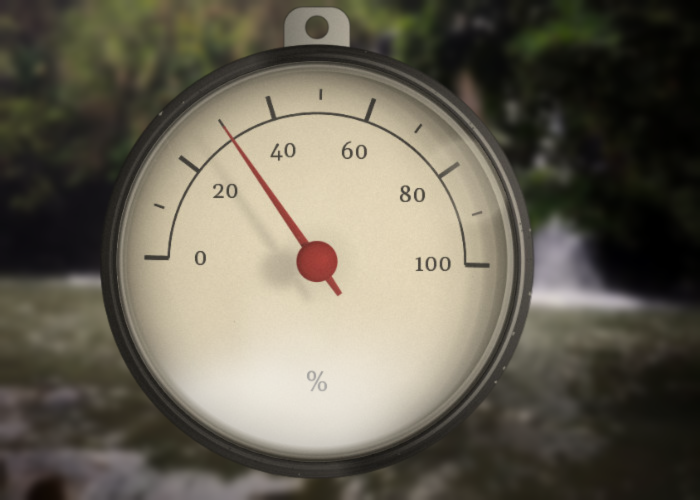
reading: 30 %
